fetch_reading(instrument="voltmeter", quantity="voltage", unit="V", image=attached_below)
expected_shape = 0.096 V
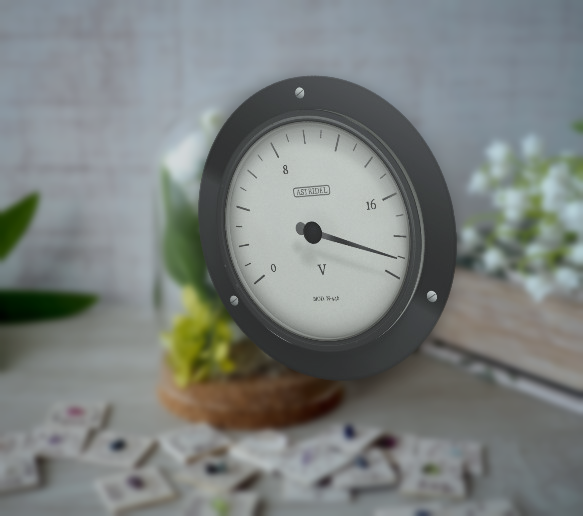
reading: 19 V
